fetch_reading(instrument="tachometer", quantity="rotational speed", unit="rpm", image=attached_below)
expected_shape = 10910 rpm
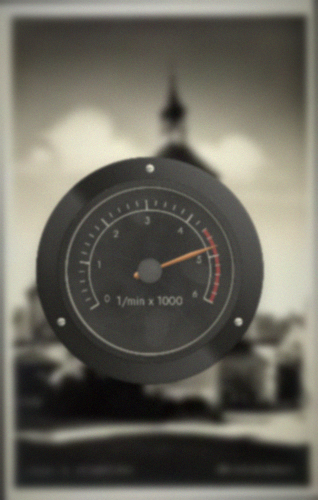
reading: 4800 rpm
